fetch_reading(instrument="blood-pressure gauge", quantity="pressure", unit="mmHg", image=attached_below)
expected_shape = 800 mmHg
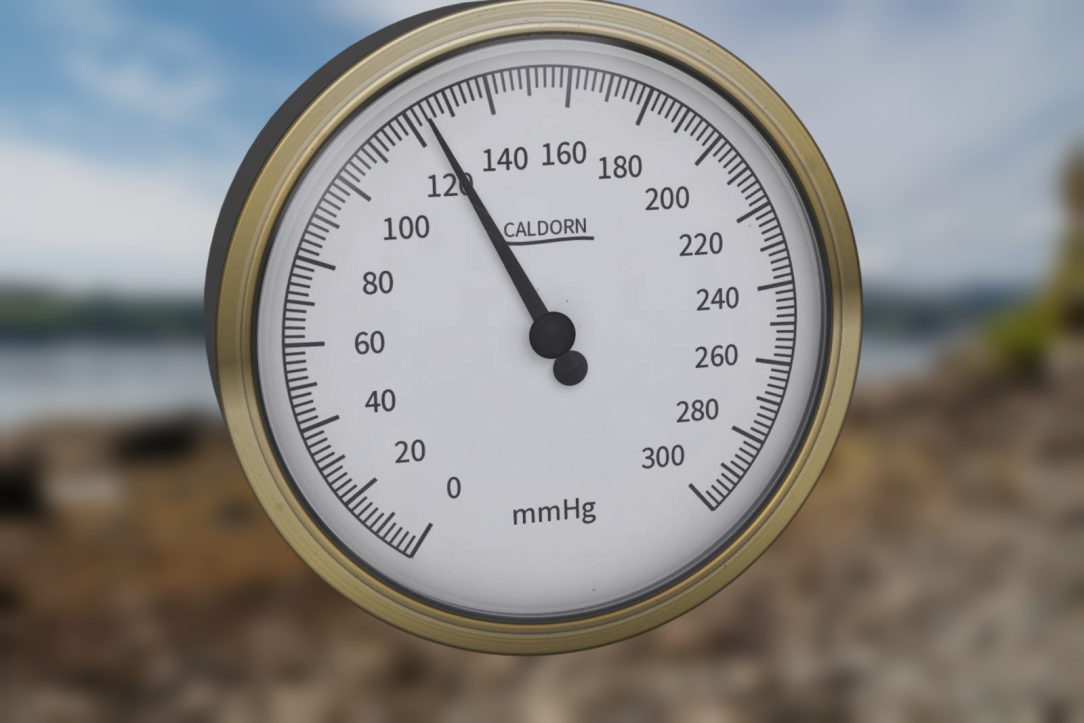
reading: 124 mmHg
